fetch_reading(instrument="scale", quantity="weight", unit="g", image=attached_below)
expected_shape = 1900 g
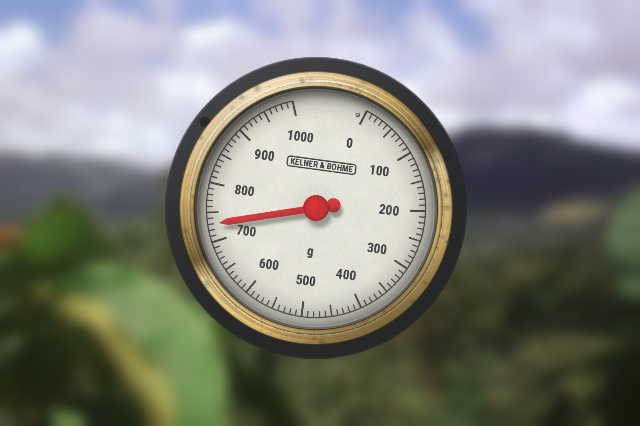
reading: 730 g
